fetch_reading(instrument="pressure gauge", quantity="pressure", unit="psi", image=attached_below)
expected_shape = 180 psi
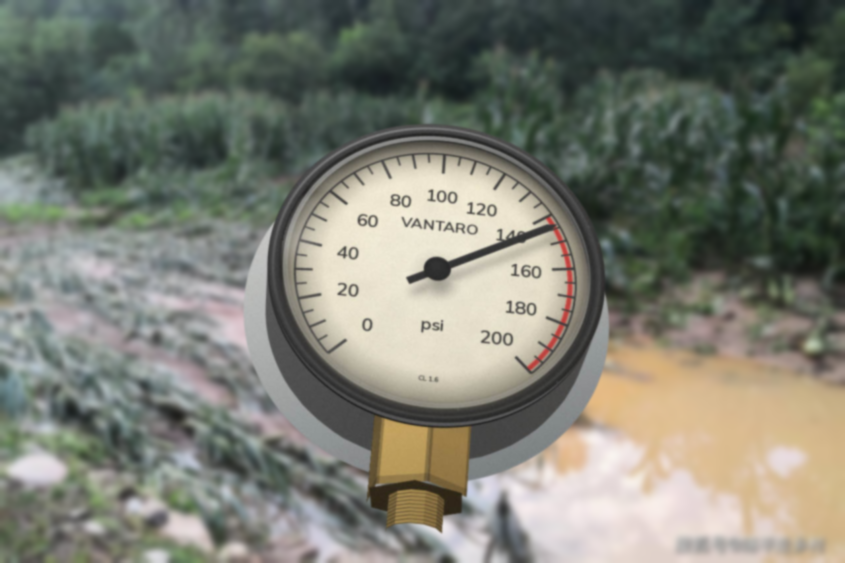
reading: 145 psi
